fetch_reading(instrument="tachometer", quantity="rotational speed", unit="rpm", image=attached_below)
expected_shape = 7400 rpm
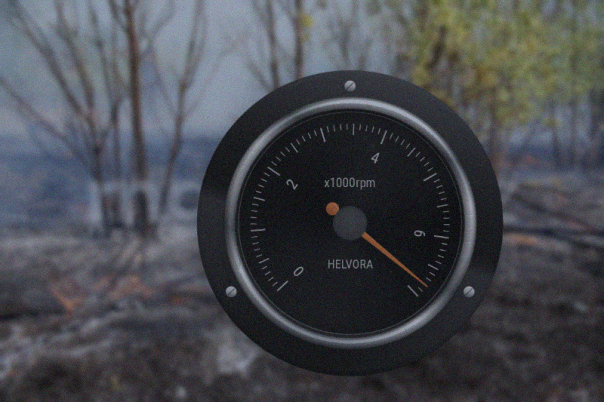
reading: 6800 rpm
